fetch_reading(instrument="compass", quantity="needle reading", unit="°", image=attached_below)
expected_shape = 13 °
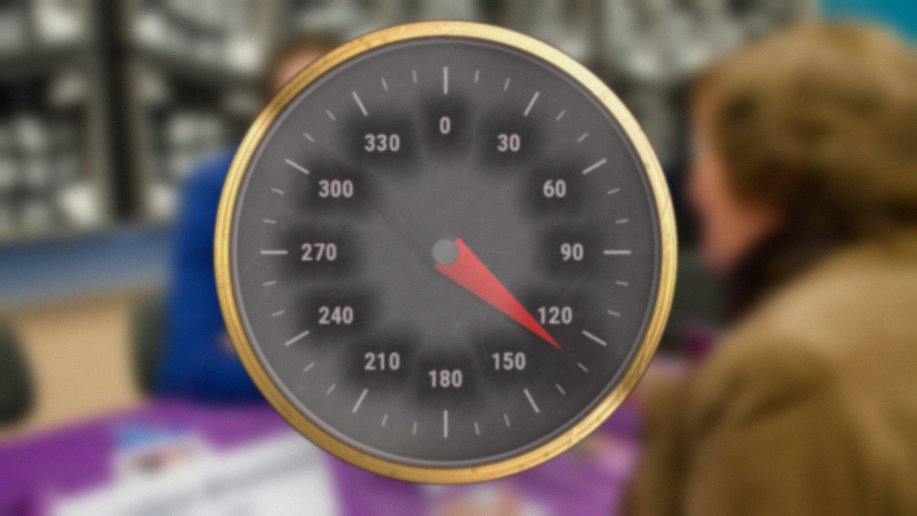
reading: 130 °
